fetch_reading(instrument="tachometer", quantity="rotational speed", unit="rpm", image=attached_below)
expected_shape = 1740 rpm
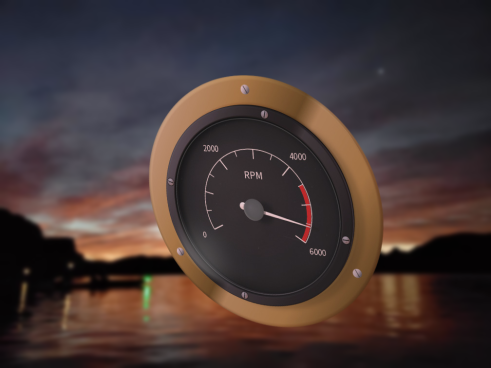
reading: 5500 rpm
